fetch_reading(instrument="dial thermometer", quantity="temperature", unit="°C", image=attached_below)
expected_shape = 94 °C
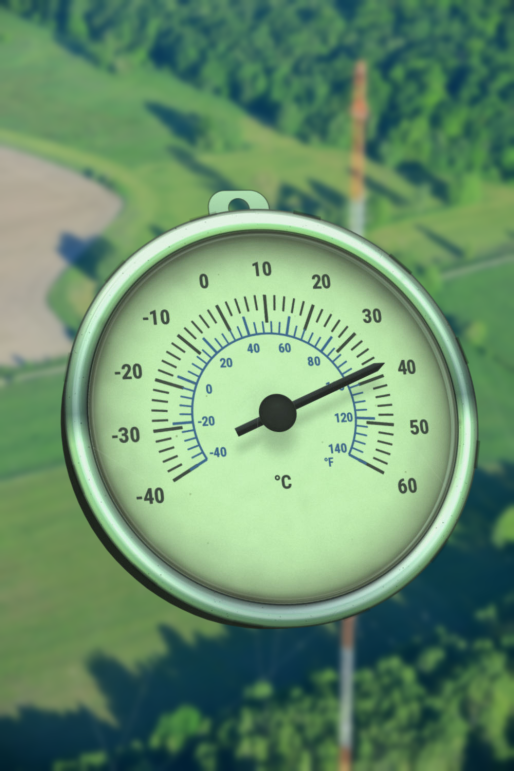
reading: 38 °C
